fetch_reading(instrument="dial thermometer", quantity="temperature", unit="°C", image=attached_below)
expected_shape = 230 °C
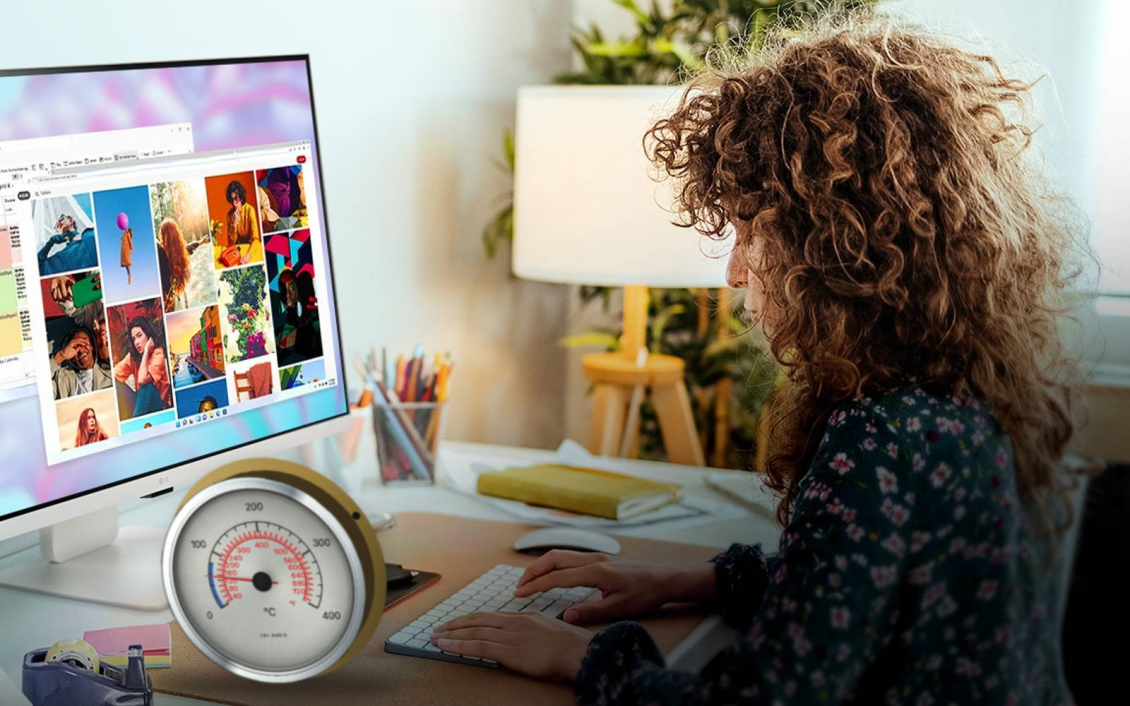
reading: 60 °C
